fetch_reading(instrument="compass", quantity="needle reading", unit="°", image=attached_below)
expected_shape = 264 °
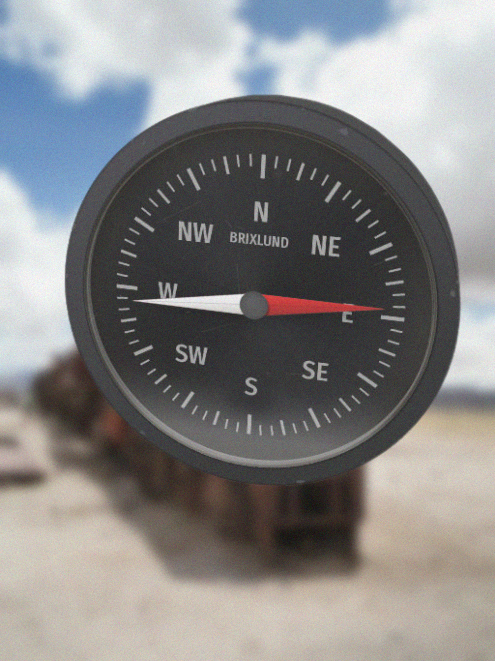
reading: 85 °
